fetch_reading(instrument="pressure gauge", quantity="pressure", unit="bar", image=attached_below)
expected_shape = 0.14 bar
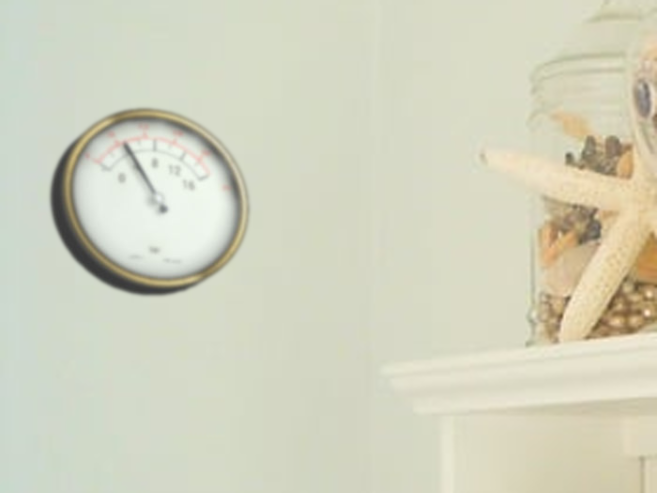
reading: 4 bar
